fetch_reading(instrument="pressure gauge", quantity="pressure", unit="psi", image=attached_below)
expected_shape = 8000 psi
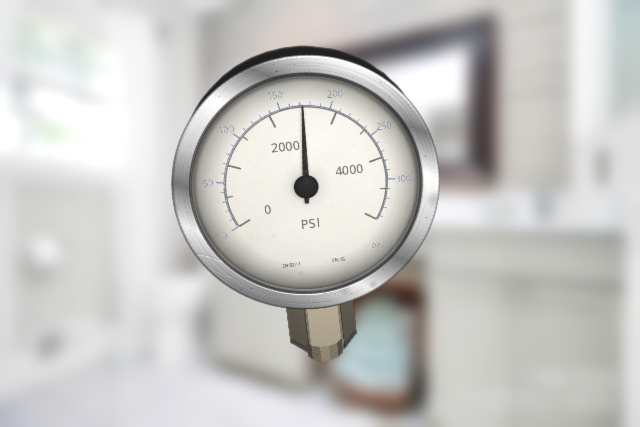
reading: 2500 psi
